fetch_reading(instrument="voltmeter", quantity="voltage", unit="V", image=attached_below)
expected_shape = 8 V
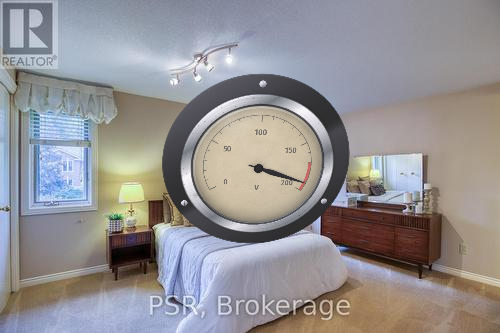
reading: 190 V
